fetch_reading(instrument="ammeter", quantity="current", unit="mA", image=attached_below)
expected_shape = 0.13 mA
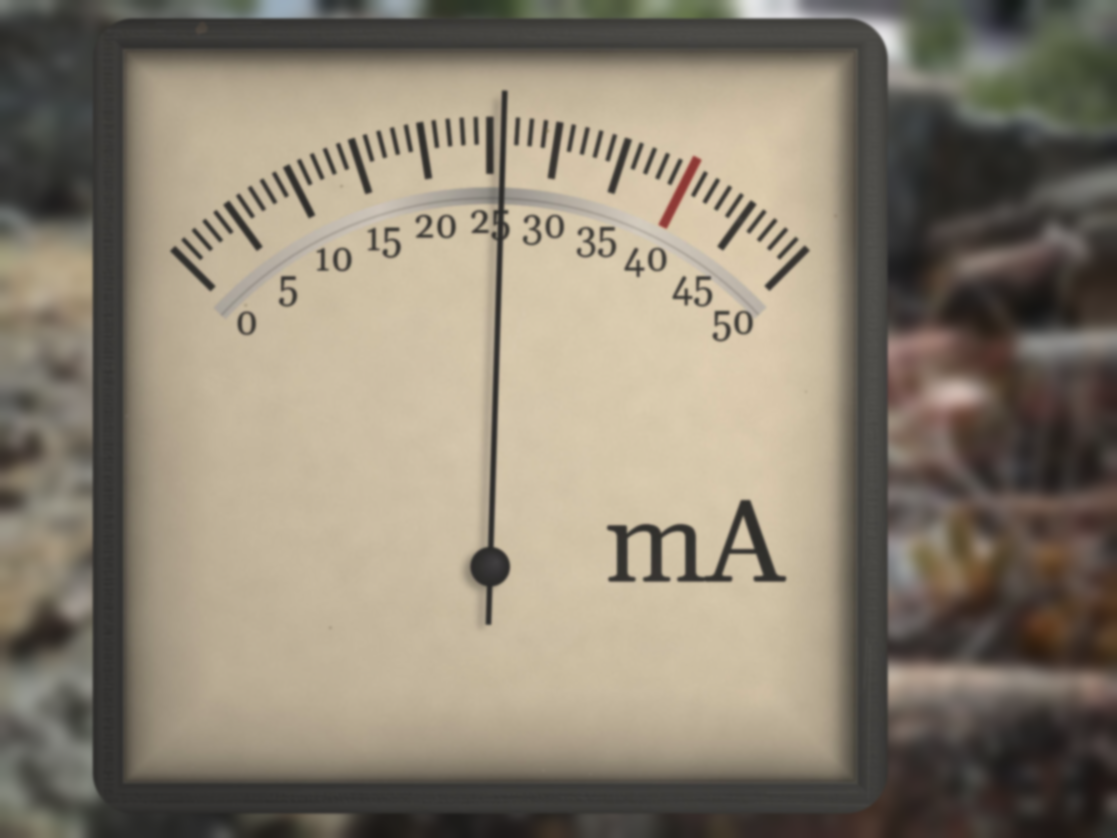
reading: 26 mA
